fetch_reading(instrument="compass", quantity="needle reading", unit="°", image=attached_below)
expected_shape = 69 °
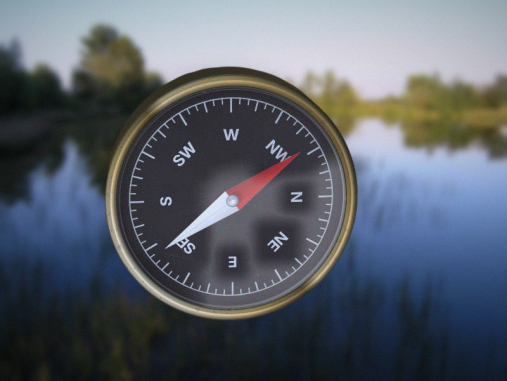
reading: 325 °
